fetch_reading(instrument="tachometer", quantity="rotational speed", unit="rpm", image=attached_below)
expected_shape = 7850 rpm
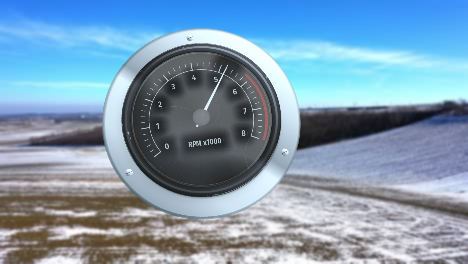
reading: 5200 rpm
